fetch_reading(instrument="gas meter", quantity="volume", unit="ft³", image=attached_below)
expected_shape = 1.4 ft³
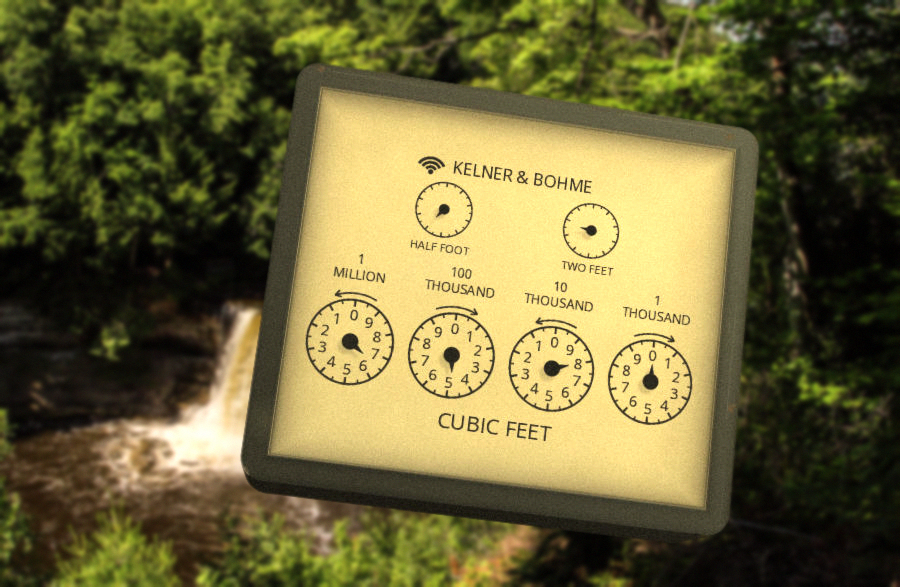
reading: 648000 ft³
